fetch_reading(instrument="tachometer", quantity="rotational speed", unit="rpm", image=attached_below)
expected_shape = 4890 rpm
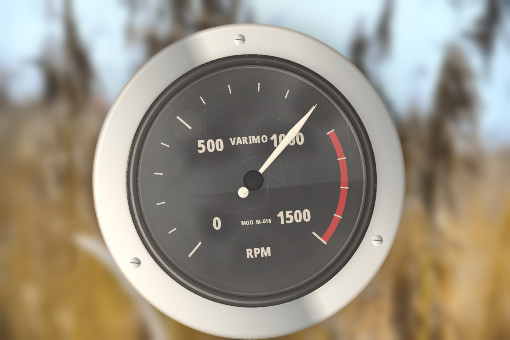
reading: 1000 rpm
